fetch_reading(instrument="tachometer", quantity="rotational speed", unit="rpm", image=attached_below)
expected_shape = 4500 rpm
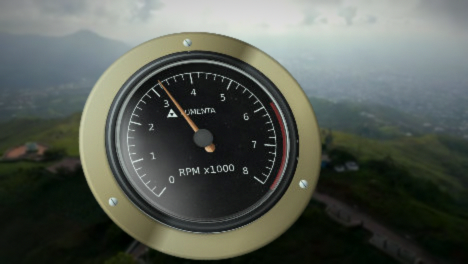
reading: 3200 rpm
